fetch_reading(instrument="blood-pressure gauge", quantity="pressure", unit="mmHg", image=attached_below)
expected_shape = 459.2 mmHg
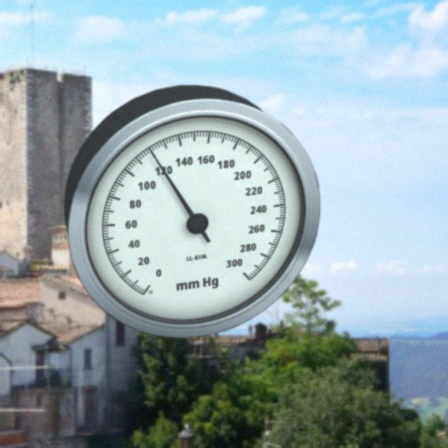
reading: 120 mmHg
